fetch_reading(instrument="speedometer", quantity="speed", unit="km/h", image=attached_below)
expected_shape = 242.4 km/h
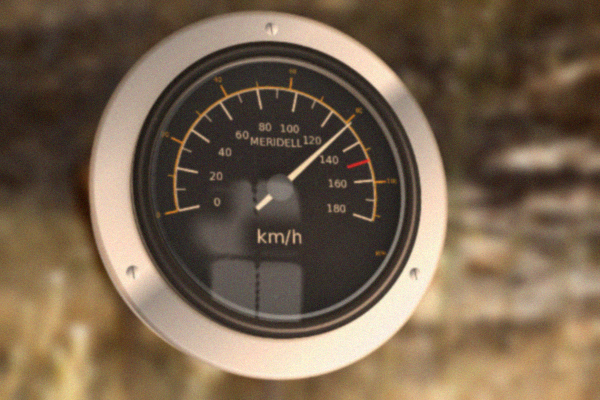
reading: 130 km/h
